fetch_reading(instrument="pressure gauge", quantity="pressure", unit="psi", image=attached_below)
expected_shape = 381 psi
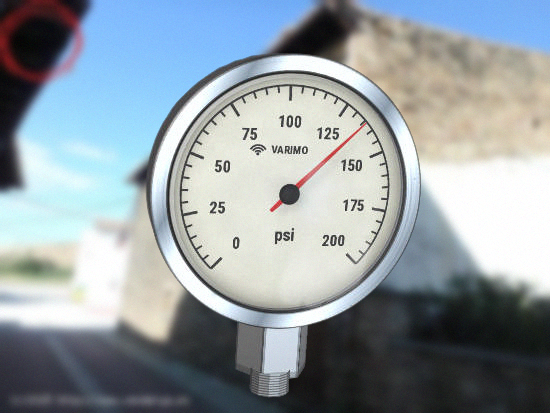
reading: 135 psi
